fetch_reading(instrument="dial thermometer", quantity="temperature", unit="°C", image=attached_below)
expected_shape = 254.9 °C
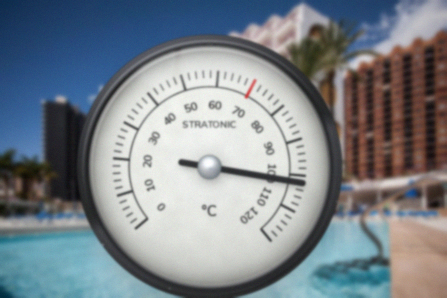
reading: 102 °C
